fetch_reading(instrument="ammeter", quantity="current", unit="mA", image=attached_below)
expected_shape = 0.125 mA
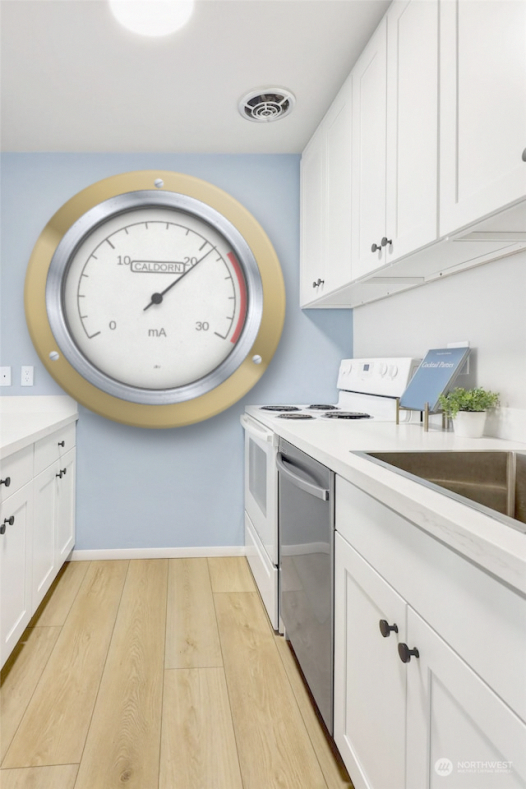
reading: 21 mA
